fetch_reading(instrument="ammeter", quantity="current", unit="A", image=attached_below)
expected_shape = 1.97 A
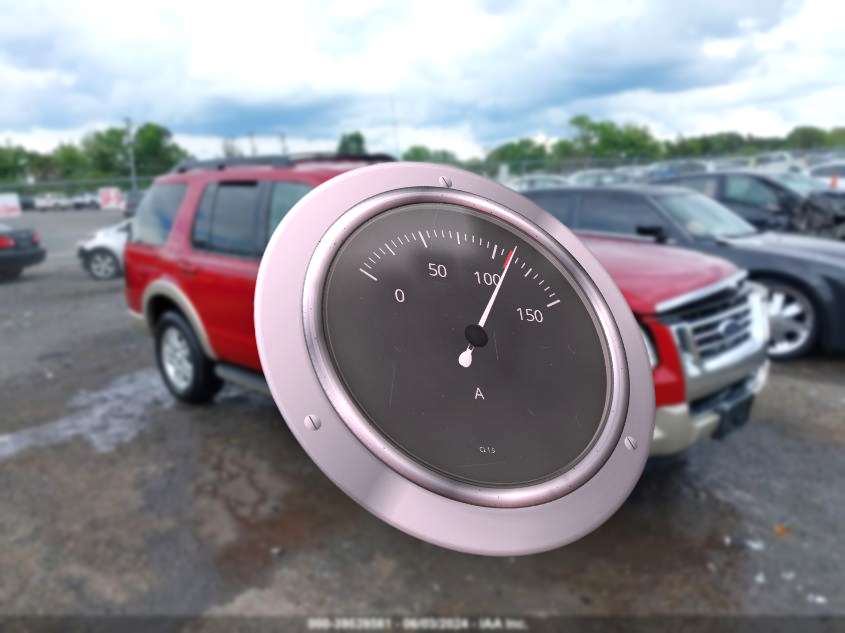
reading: 110 A
